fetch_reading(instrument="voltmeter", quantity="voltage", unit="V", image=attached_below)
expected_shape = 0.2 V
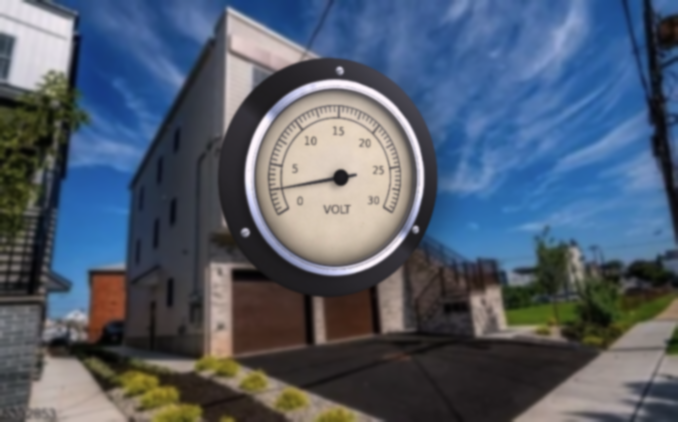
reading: 2.5 V
